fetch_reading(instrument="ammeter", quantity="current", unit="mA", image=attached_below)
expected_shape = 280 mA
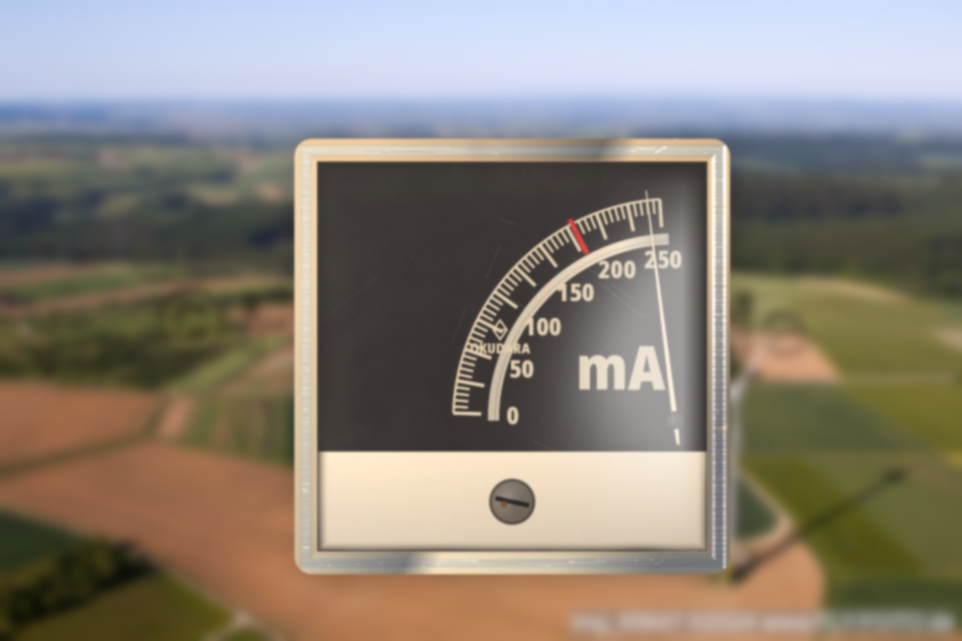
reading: 240 mA
